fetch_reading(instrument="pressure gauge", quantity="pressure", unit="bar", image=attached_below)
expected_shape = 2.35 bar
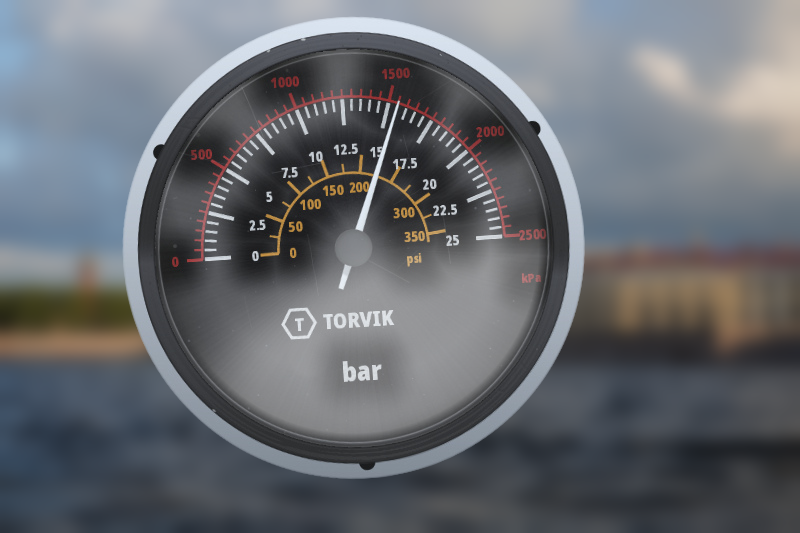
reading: 15.5 bar
